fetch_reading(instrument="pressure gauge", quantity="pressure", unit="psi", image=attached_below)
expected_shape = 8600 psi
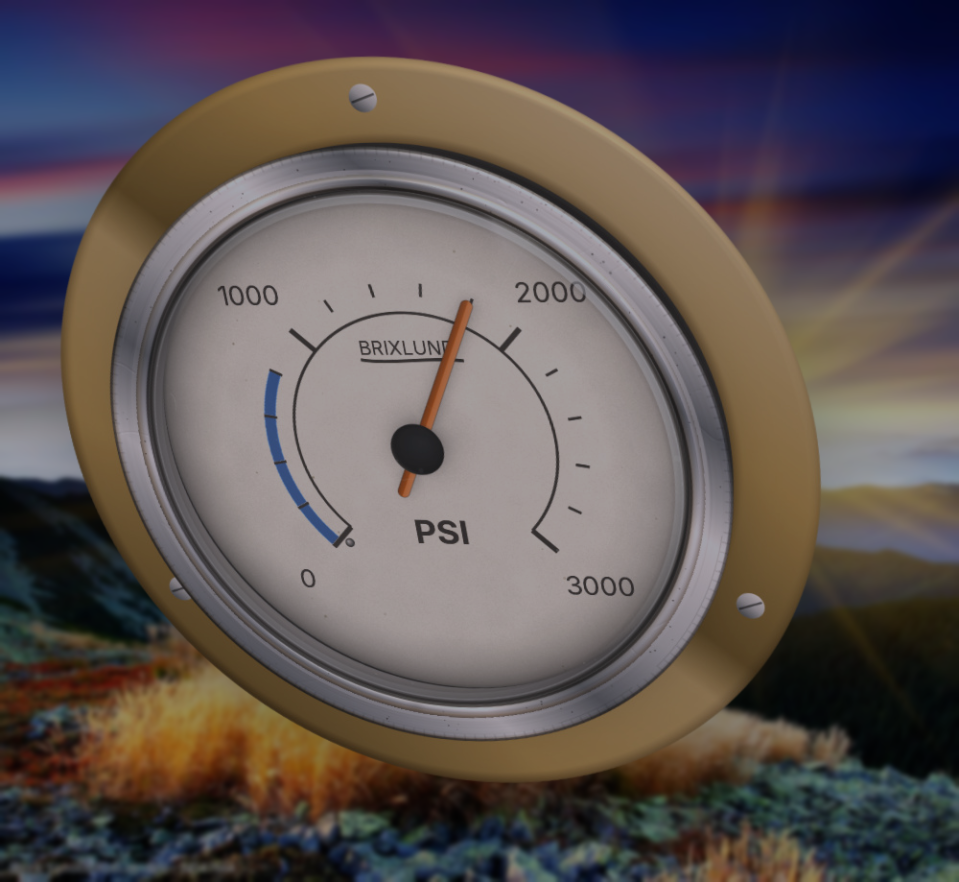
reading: 1800 psi
